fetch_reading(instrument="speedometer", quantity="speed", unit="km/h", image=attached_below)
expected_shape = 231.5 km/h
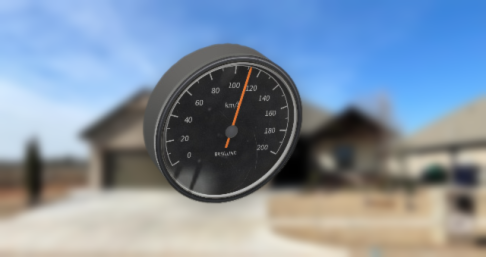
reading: 110 km/h
